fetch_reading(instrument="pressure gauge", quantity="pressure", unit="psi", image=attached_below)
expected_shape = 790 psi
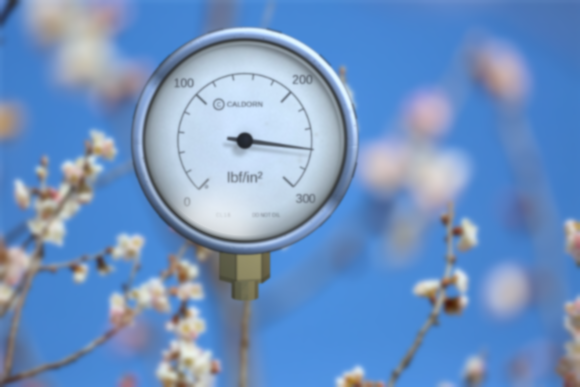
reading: 260 psi
